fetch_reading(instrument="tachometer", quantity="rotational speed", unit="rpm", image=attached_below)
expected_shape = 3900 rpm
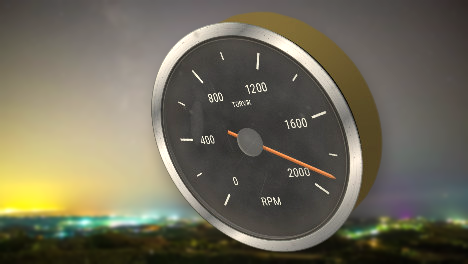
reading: 1900 rpm
